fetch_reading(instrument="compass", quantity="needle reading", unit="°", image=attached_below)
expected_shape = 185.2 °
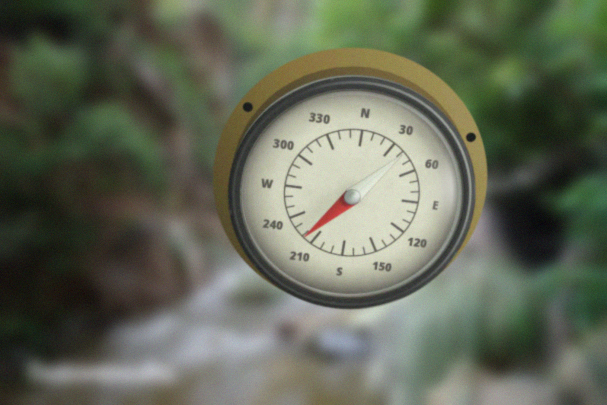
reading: 220 °
